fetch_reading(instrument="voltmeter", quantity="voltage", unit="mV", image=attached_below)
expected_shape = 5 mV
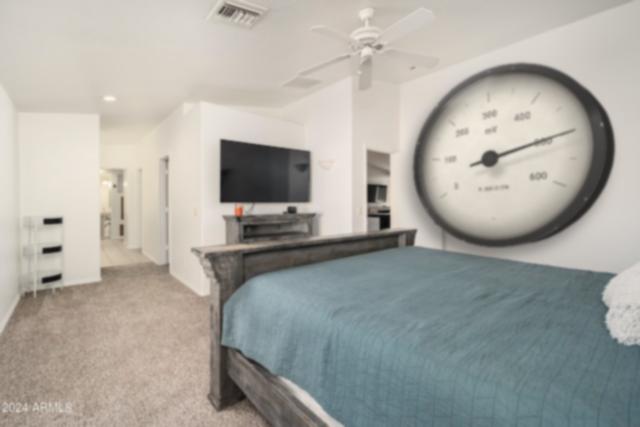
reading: 500 mV
